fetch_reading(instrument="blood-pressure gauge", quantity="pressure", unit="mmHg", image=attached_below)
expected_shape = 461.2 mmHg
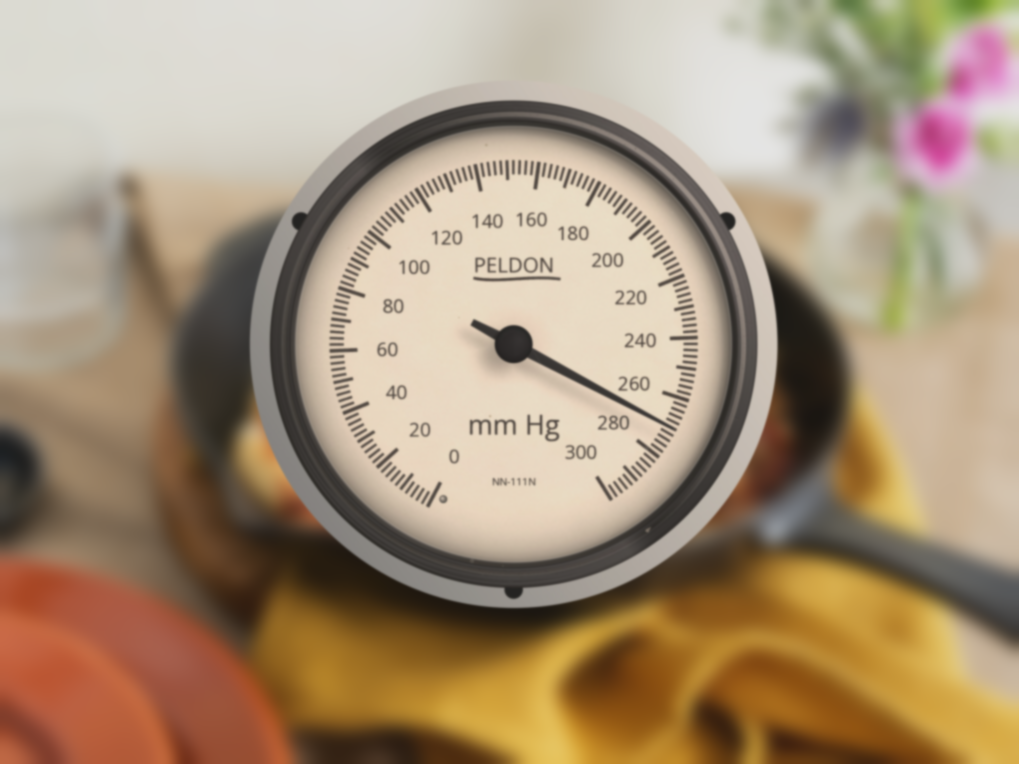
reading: 270 mmHg
